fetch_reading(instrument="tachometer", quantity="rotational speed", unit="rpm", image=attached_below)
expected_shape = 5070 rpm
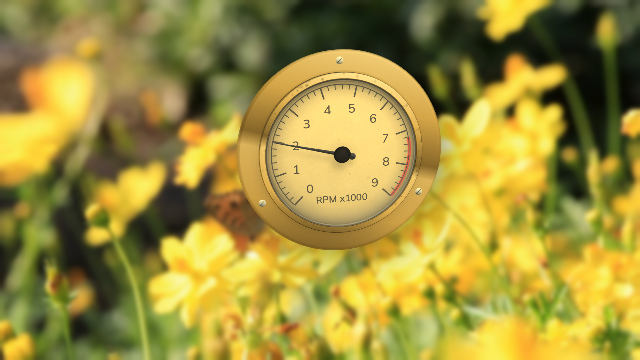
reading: 2000 rpm
